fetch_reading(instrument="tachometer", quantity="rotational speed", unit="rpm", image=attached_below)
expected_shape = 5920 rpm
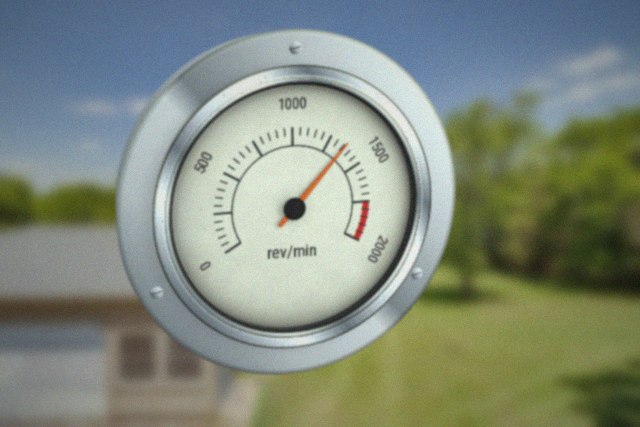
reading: 1350 rpm
